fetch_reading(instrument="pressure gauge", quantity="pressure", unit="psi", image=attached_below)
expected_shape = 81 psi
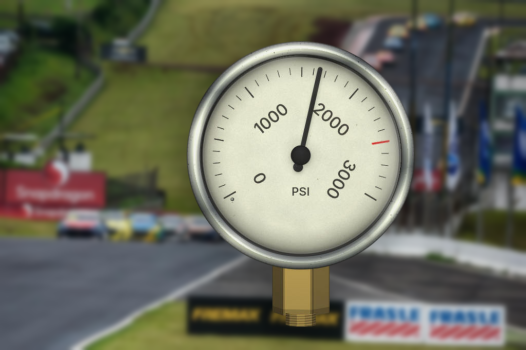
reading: 1650 psi
